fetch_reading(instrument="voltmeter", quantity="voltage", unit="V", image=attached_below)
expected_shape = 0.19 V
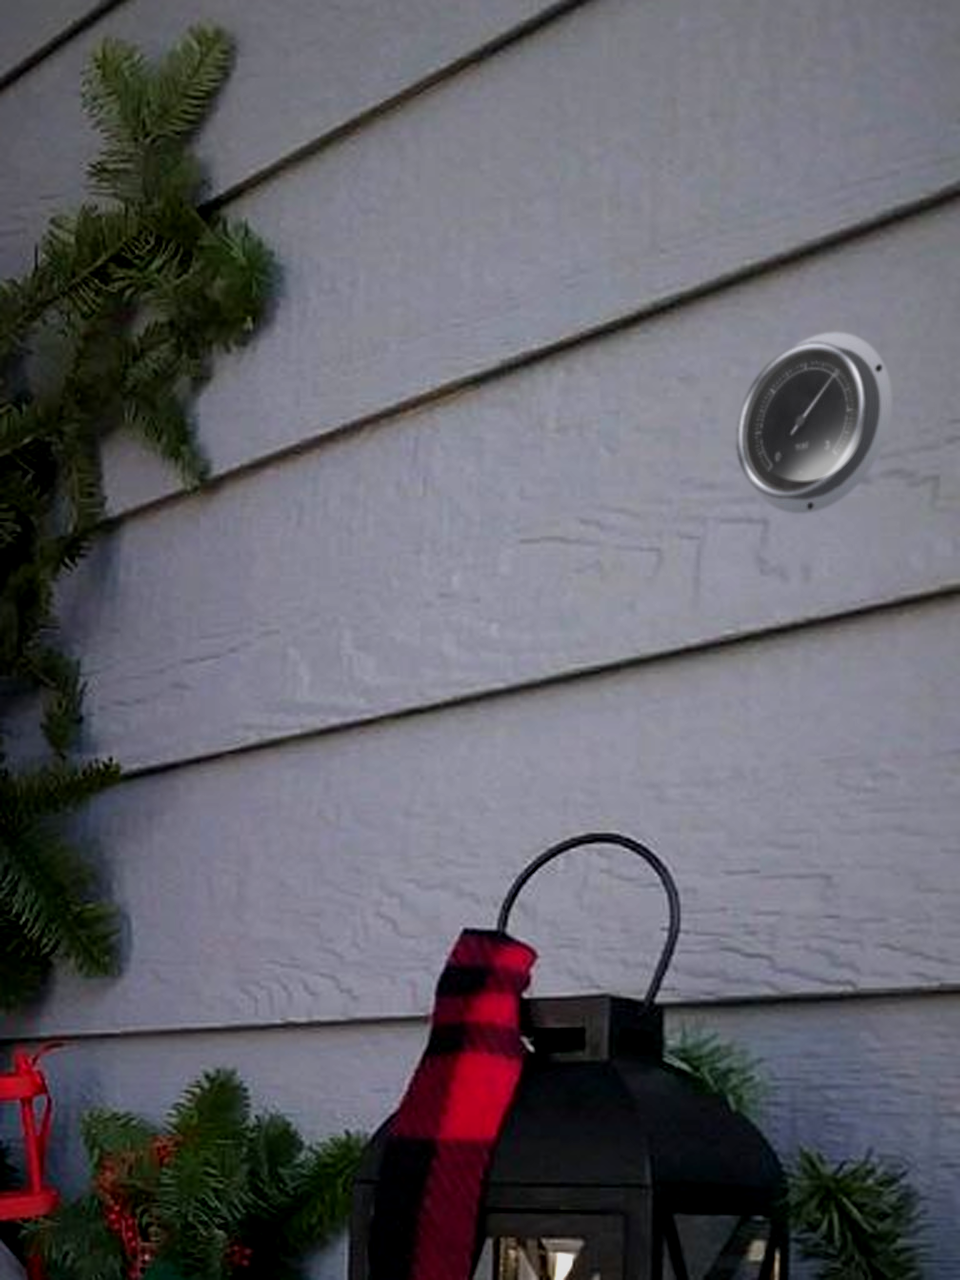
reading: 2 V
